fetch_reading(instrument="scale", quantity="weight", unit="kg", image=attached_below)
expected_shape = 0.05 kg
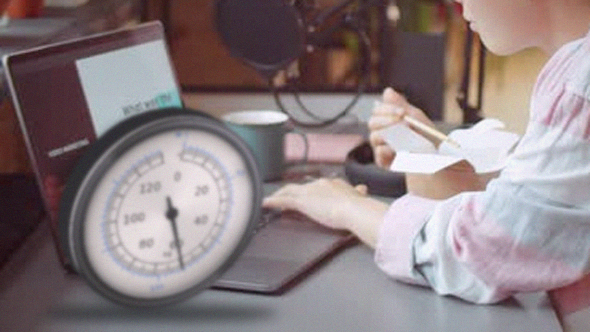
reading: 60 kg
